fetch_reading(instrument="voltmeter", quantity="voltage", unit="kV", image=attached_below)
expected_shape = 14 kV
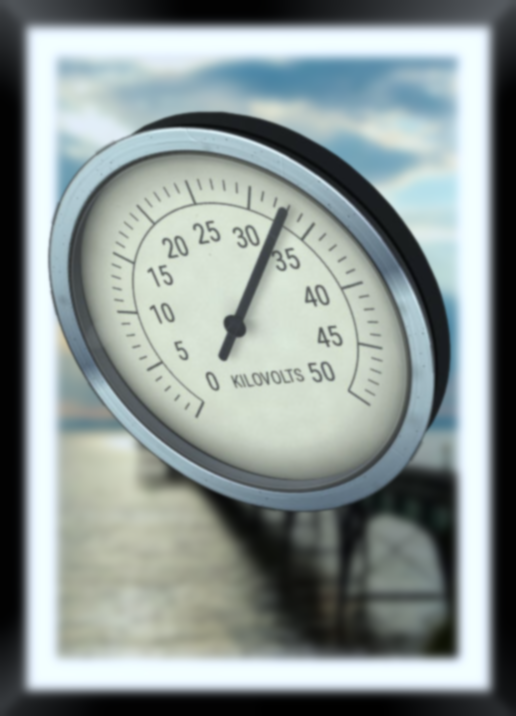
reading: 33 kV
